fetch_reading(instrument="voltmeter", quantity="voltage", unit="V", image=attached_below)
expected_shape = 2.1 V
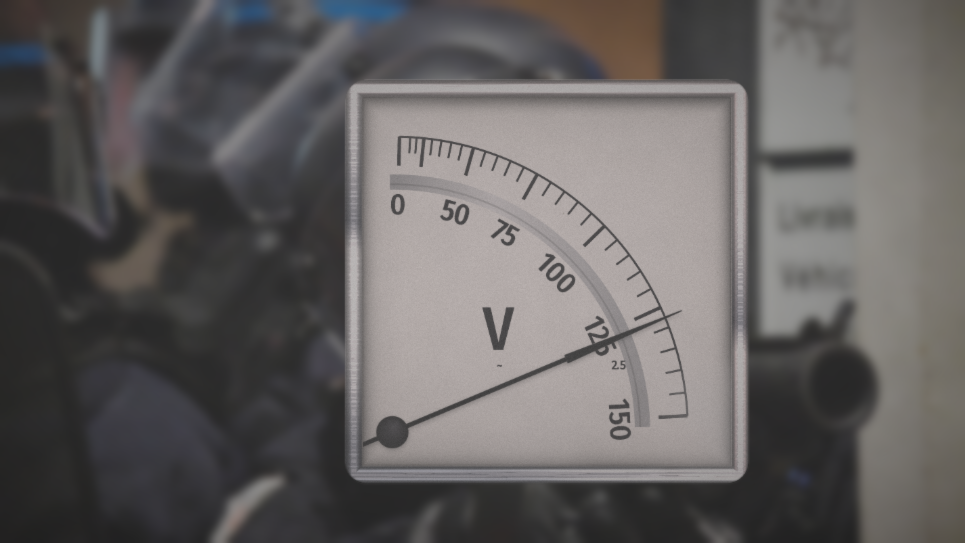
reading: 127.5 V
